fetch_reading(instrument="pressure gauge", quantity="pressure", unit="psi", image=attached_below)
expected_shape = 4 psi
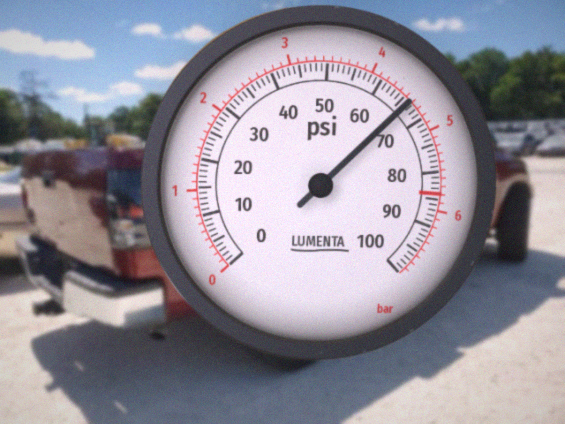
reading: 66 psi
